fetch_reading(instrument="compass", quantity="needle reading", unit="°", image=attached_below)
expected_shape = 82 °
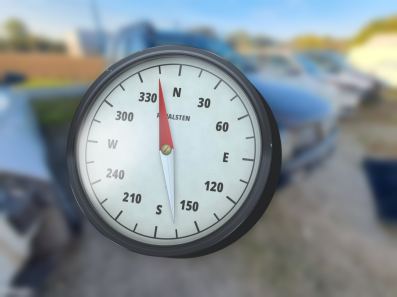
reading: 345 °
